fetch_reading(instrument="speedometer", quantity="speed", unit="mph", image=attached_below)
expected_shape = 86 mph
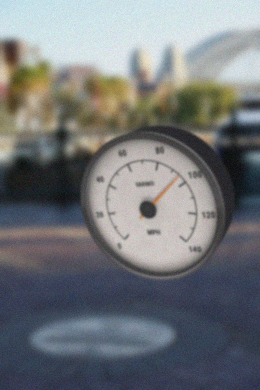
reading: 95 mph
